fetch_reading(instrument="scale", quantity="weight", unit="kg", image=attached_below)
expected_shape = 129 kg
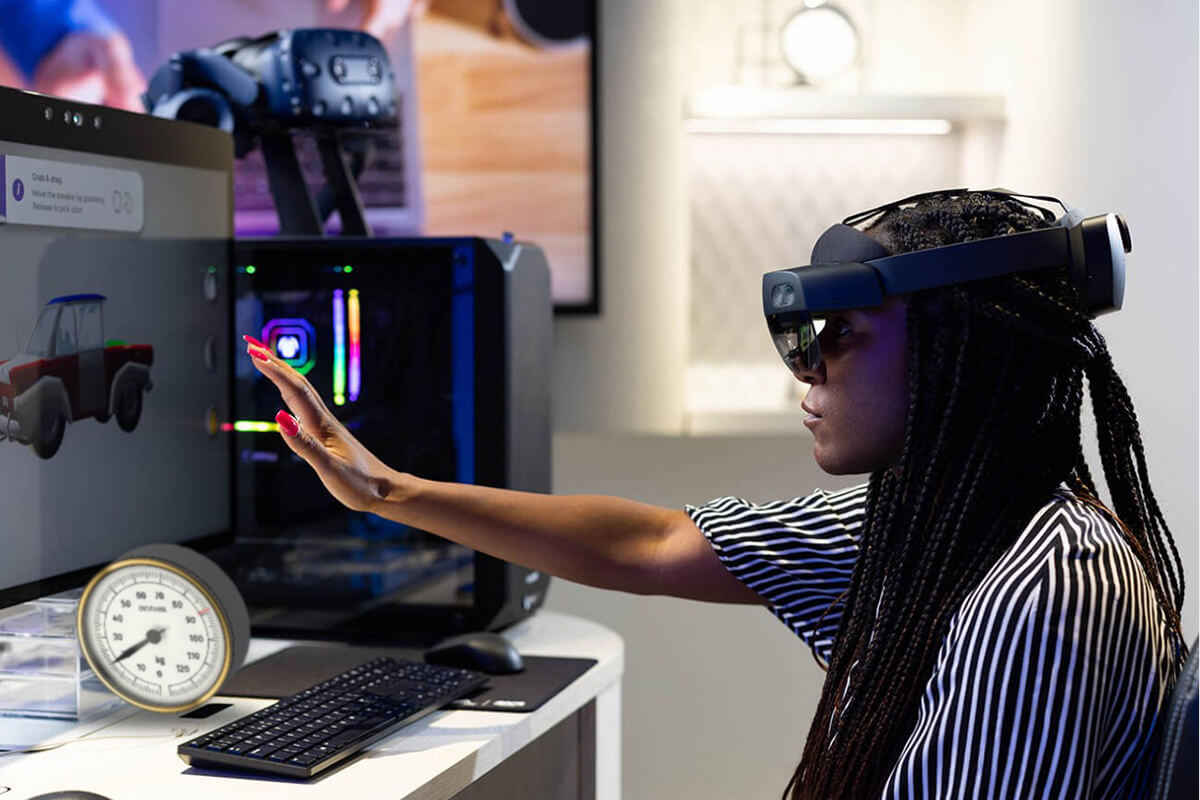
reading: 20 kg
